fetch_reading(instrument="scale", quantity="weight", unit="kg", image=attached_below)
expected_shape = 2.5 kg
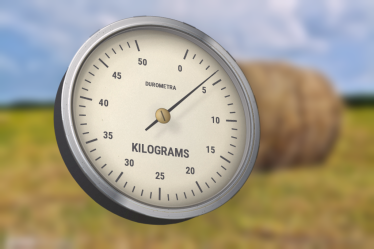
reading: 4 kg
